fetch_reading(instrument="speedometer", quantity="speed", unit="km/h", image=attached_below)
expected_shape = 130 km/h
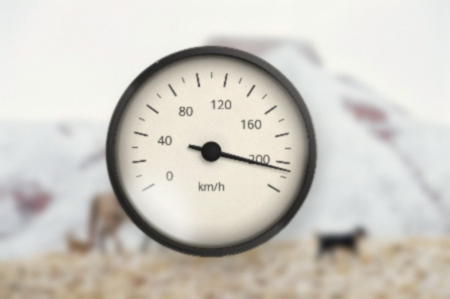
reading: 205 km/h
